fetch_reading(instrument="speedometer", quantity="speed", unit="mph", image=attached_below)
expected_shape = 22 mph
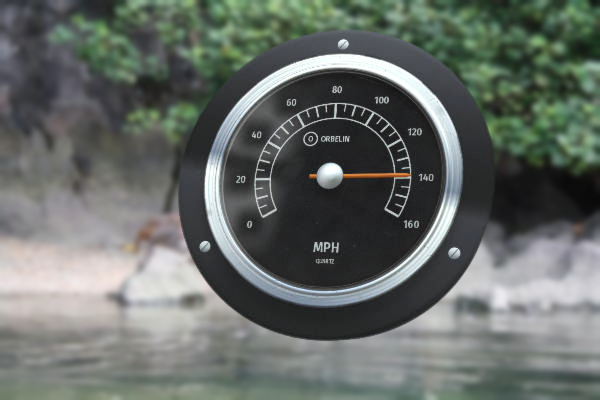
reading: 140 mph
